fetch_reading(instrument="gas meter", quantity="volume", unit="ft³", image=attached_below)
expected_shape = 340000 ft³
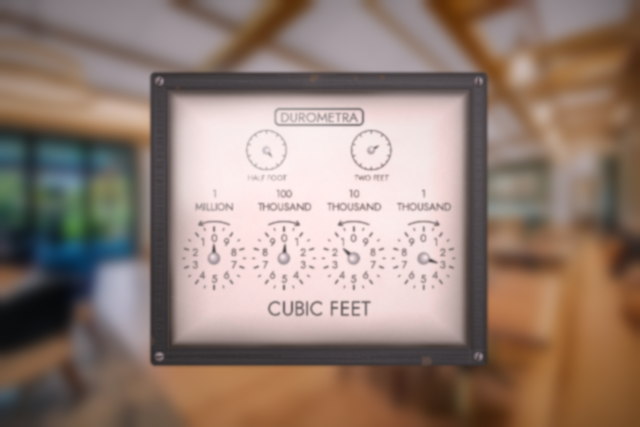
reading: 1300 ft³
